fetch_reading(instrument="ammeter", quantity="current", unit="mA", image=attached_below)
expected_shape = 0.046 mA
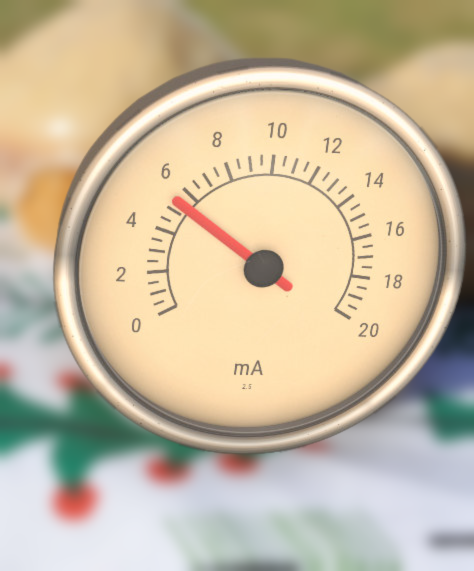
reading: 5.5 mA
